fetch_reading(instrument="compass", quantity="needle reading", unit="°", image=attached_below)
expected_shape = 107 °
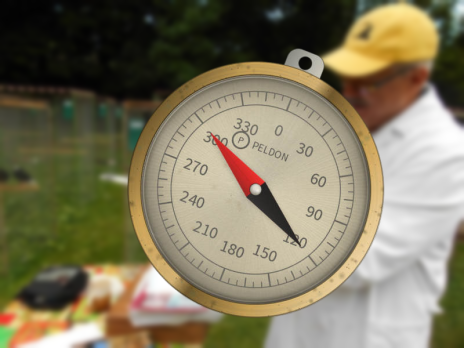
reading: 300 °
